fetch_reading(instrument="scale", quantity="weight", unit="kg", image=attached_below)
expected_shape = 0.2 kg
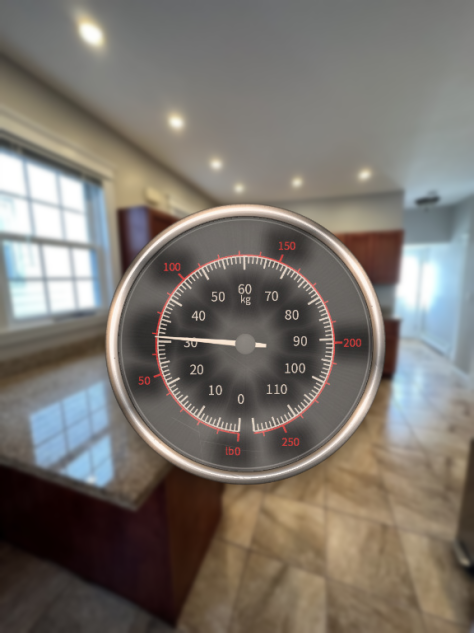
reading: 31 kg
